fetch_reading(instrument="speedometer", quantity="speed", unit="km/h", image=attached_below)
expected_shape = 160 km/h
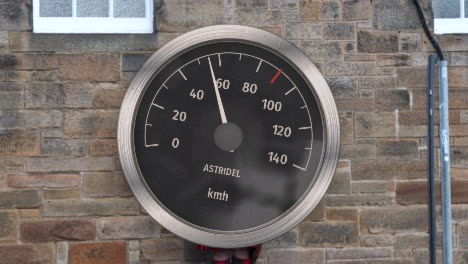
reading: 55 km/h
